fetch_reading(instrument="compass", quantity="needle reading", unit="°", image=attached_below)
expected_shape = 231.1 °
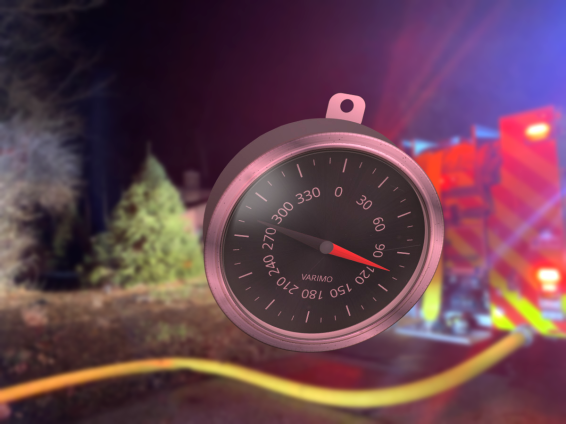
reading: 105 °
